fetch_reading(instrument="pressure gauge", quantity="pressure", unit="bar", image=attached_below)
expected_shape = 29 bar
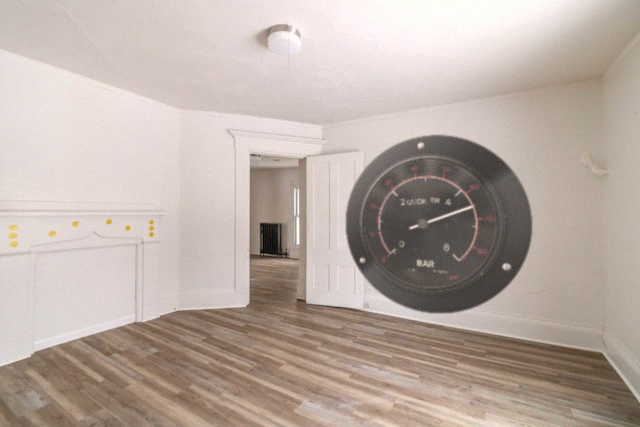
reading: 4.5 bar
